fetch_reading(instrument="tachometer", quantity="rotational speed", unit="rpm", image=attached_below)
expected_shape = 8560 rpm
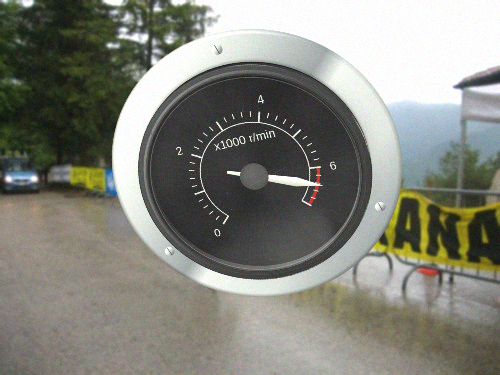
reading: 6400 rpm
